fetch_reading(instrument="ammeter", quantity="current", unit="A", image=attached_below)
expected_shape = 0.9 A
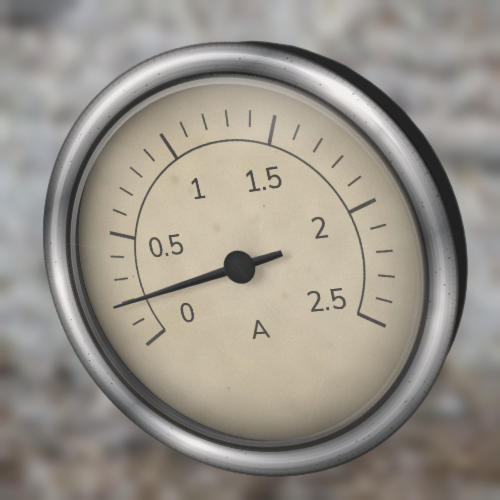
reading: 0.2 A
